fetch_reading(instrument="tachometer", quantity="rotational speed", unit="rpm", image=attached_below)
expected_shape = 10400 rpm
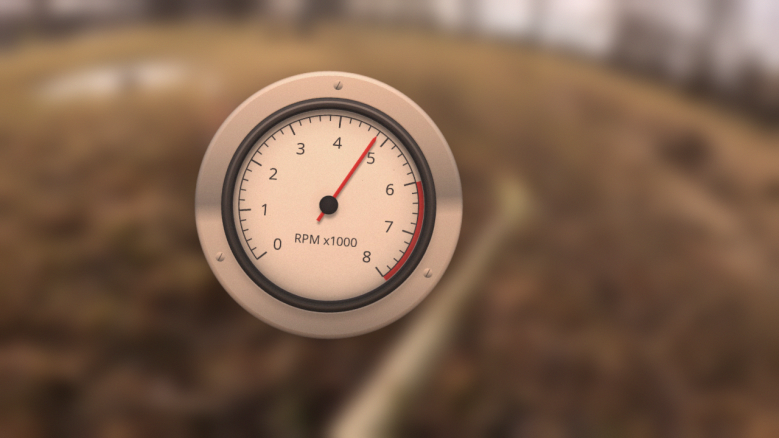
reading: 4800 rpm
